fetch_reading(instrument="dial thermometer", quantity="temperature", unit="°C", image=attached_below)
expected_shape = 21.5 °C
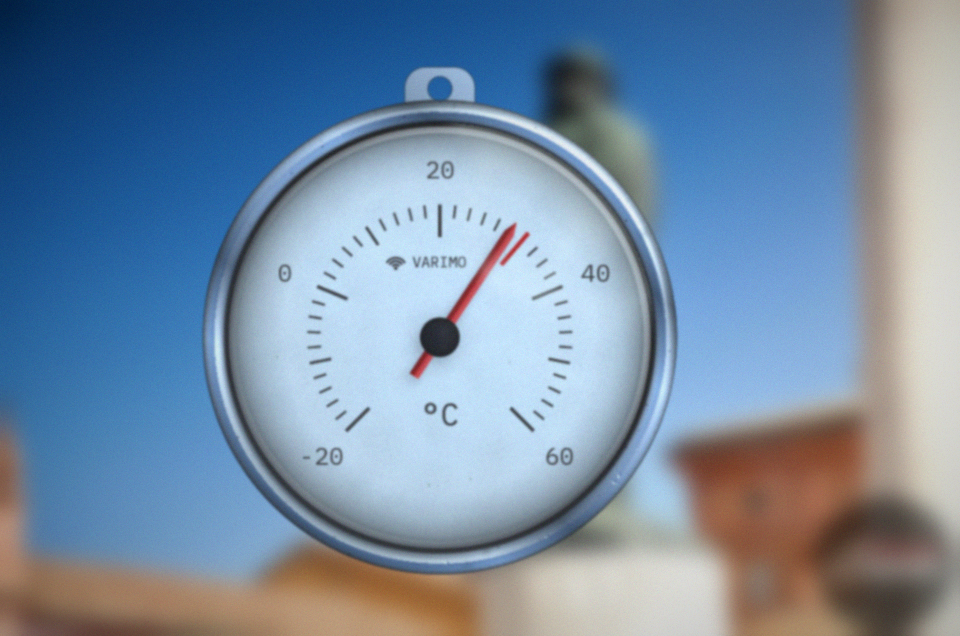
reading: 30 °C
